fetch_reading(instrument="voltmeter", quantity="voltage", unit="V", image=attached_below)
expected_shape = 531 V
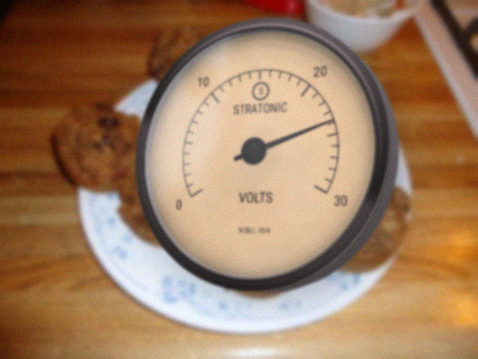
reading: 24 V
